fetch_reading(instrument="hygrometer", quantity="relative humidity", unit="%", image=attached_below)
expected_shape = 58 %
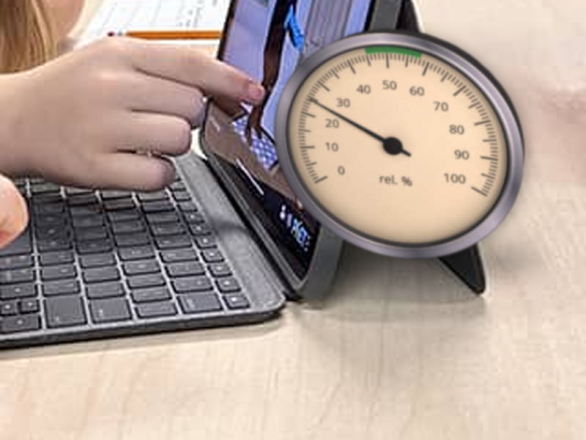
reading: 25 %
